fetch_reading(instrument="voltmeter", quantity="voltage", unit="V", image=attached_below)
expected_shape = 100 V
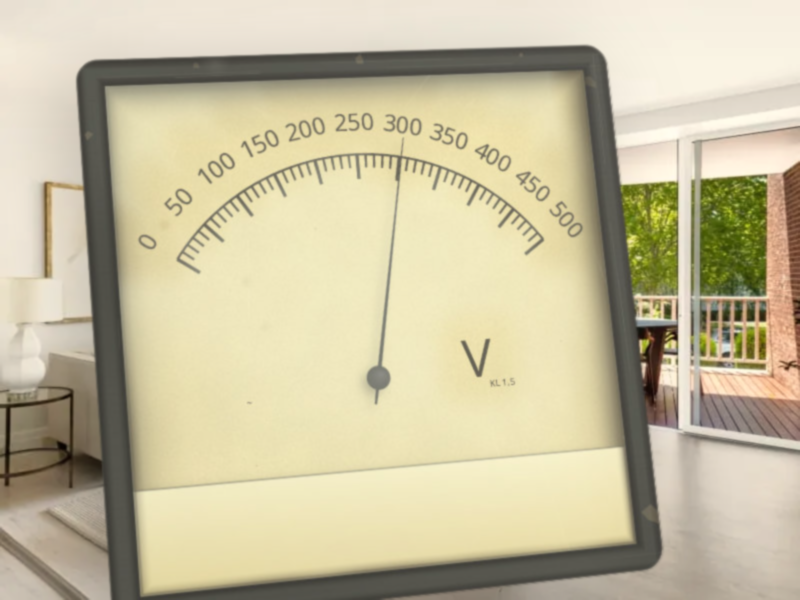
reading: 300 V
